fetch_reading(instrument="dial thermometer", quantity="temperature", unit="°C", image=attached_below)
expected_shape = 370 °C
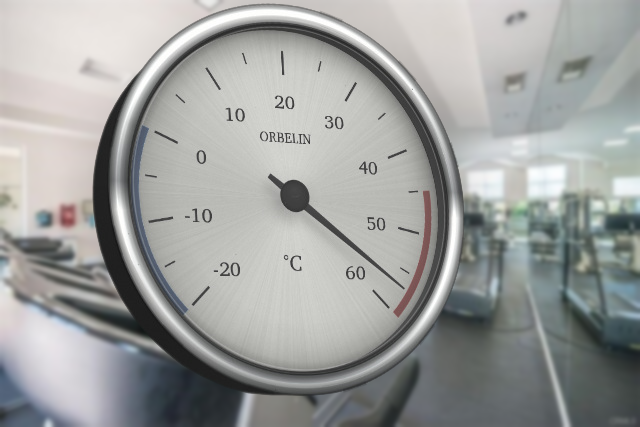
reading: 57.5 °C
